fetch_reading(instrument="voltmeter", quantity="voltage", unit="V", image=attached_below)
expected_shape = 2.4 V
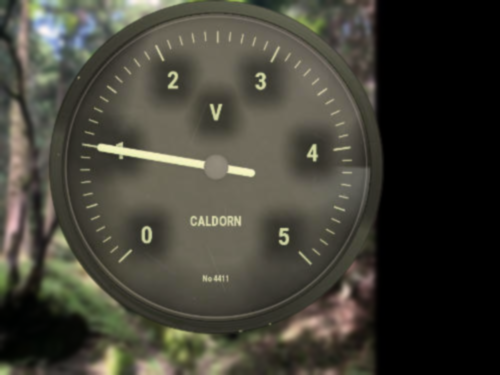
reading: 1 V
